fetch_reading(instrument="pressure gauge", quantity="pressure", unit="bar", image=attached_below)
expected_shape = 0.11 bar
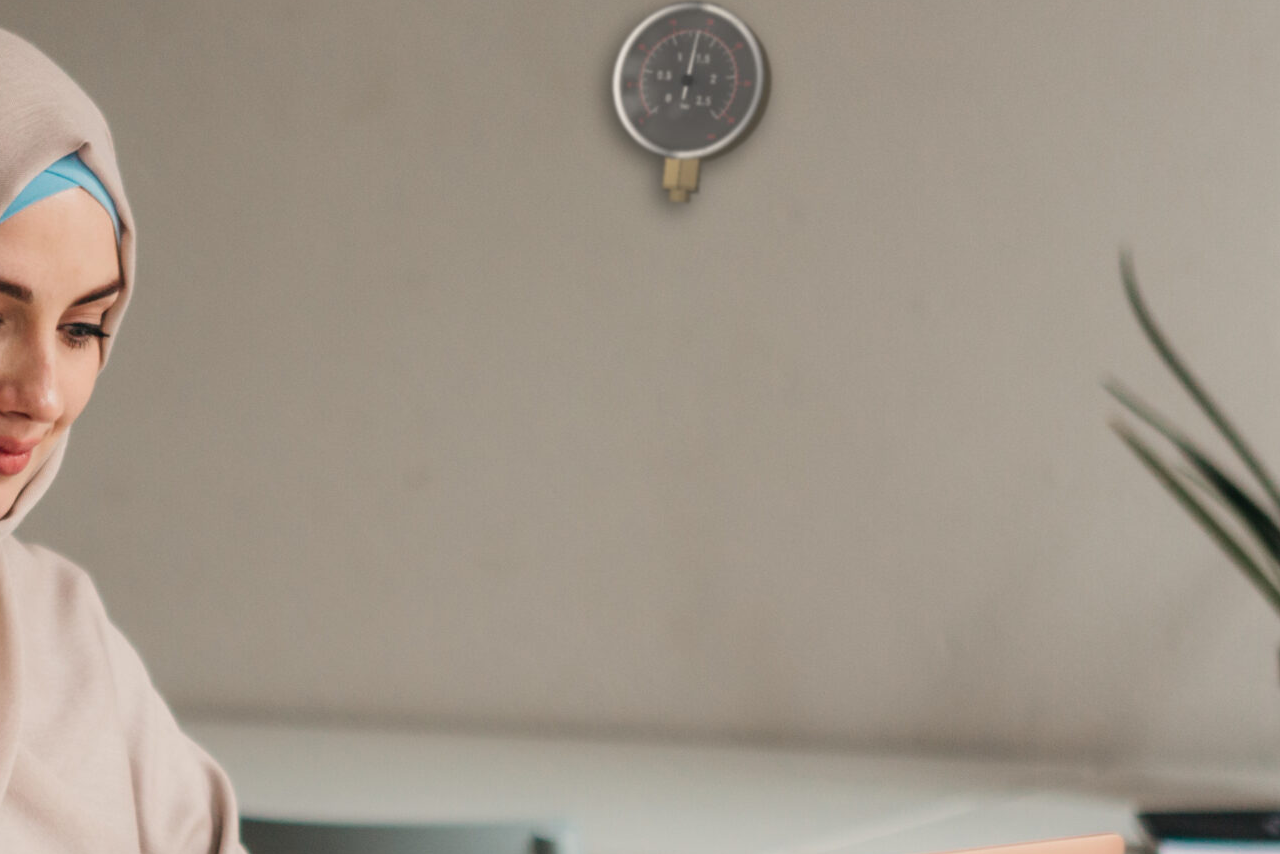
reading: 1.3 bar
